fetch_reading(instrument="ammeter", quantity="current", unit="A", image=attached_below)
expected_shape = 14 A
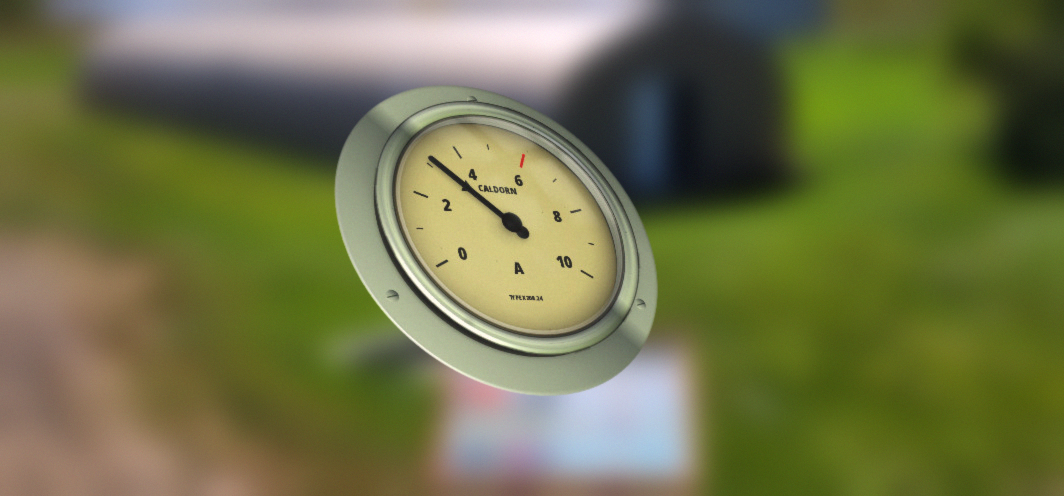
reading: 3 A
